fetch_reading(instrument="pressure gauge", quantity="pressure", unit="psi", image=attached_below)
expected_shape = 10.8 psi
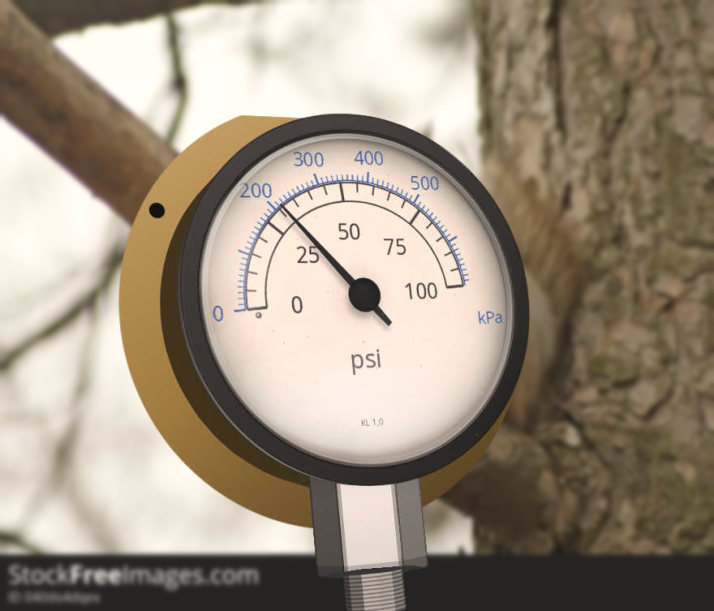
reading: 30 psi
